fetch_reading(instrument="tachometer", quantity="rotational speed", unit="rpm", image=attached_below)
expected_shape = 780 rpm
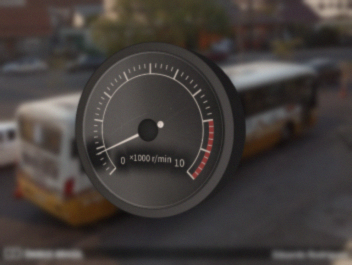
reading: 800 rpm
